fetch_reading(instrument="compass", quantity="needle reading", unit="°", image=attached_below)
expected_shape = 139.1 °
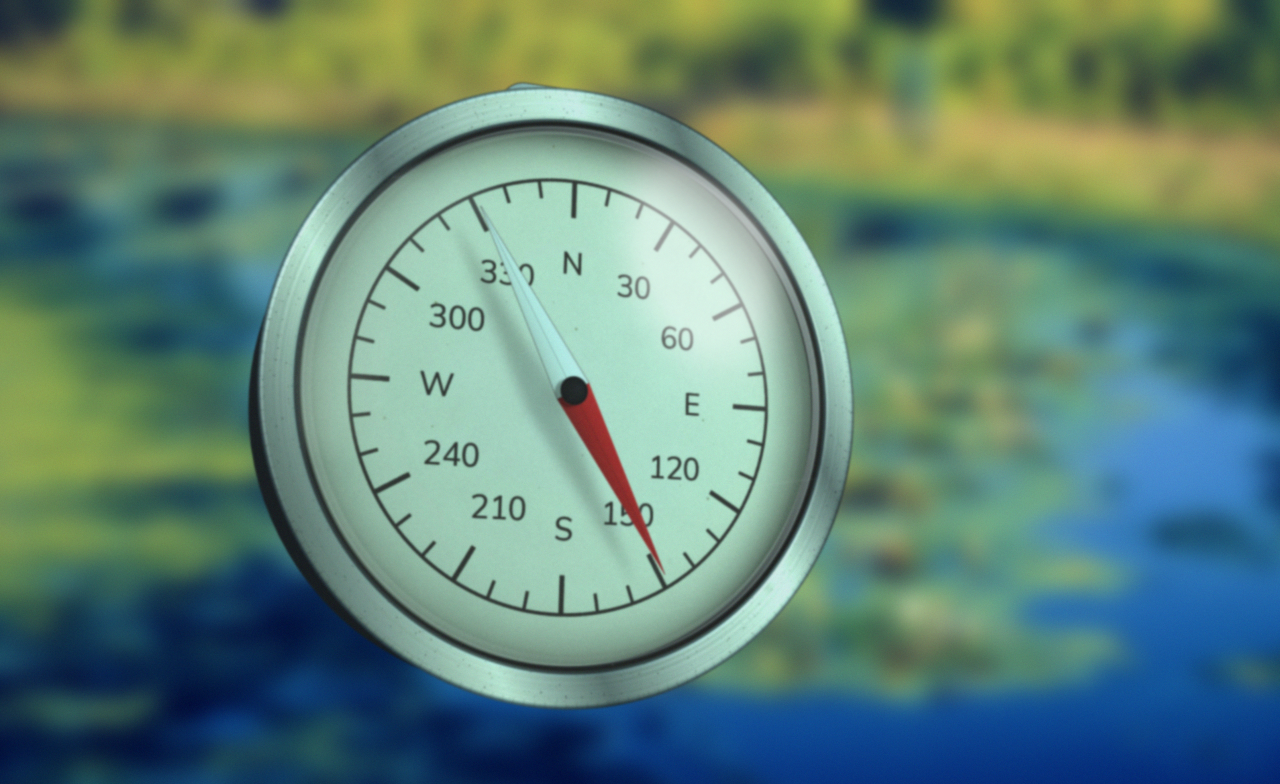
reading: 150 °
